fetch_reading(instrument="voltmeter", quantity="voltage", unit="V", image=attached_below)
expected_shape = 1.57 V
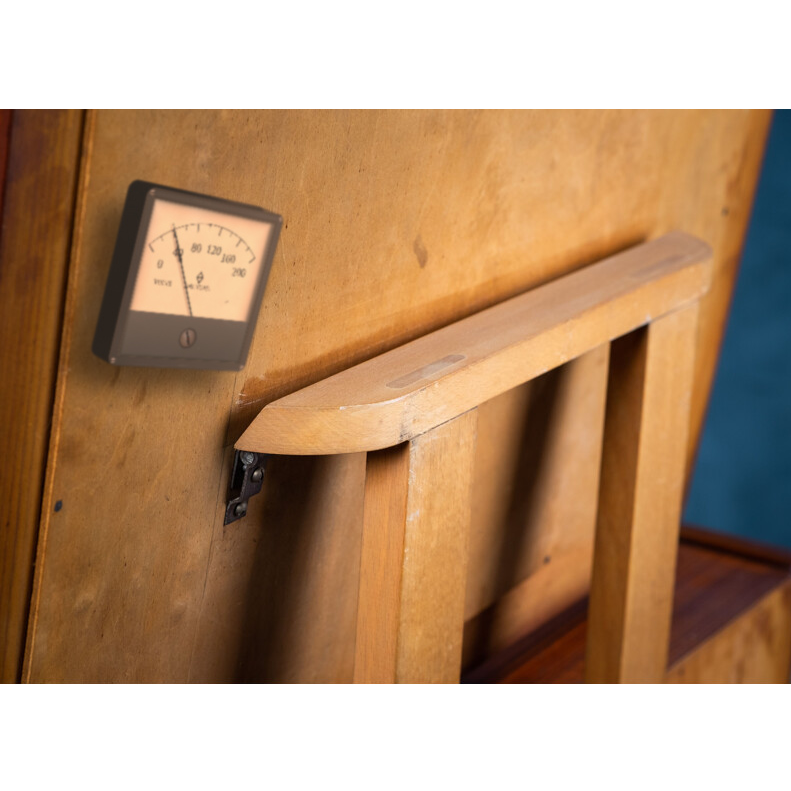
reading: 40 V
